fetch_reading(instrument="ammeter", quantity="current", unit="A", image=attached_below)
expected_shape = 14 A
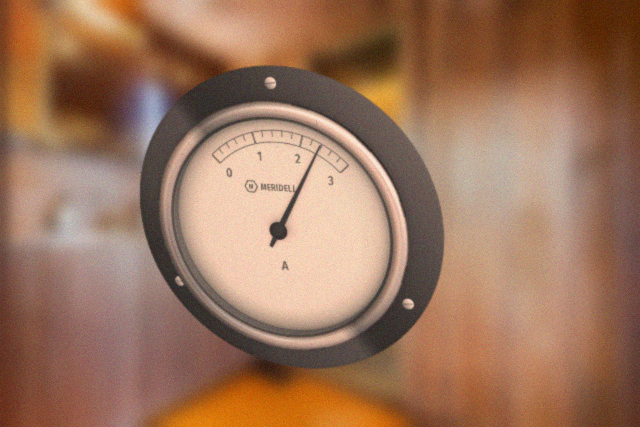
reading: 2.4 A
